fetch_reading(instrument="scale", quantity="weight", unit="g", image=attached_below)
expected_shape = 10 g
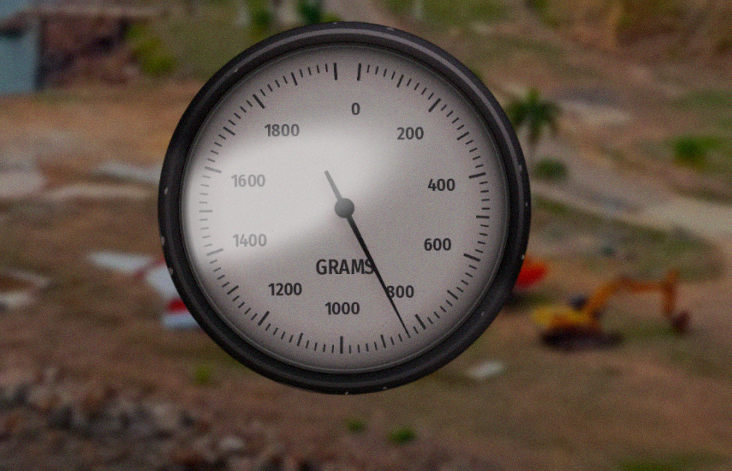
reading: 840 g
